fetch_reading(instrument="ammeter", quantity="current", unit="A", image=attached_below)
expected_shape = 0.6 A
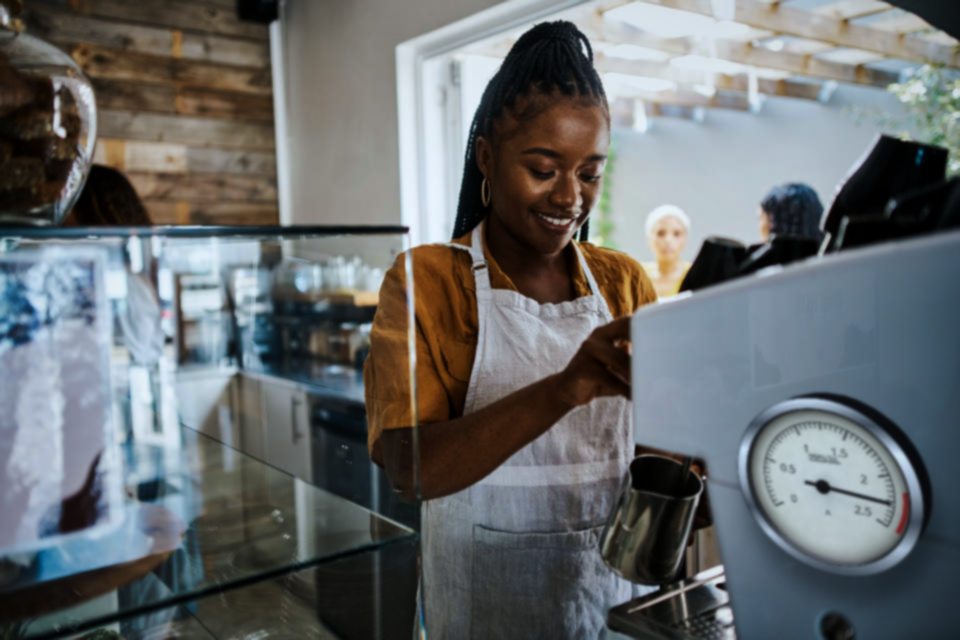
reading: 2.25 A
